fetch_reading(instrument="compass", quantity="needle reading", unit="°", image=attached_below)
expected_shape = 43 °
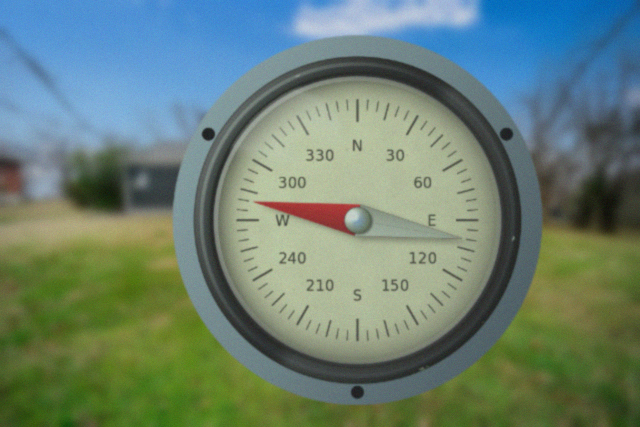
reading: 280 °
